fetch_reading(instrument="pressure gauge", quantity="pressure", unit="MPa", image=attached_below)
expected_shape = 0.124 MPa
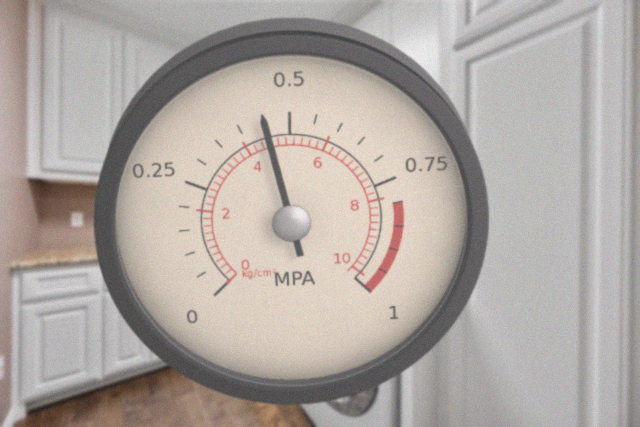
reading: 0.45 MPa
